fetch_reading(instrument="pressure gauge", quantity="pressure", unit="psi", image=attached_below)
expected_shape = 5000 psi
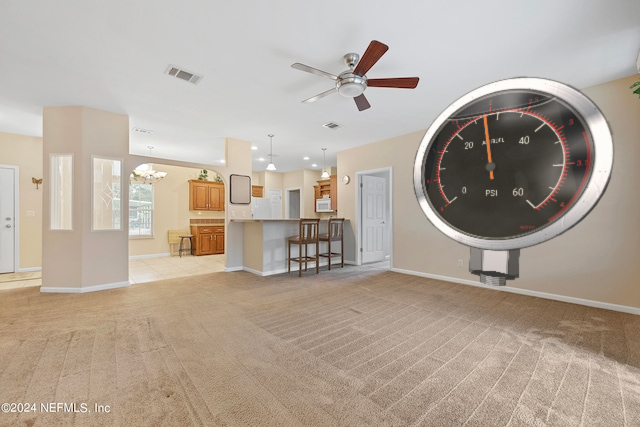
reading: 27.5 psi
